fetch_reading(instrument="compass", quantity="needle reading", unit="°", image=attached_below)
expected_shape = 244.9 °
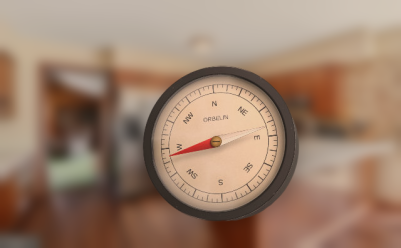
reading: 260 °
